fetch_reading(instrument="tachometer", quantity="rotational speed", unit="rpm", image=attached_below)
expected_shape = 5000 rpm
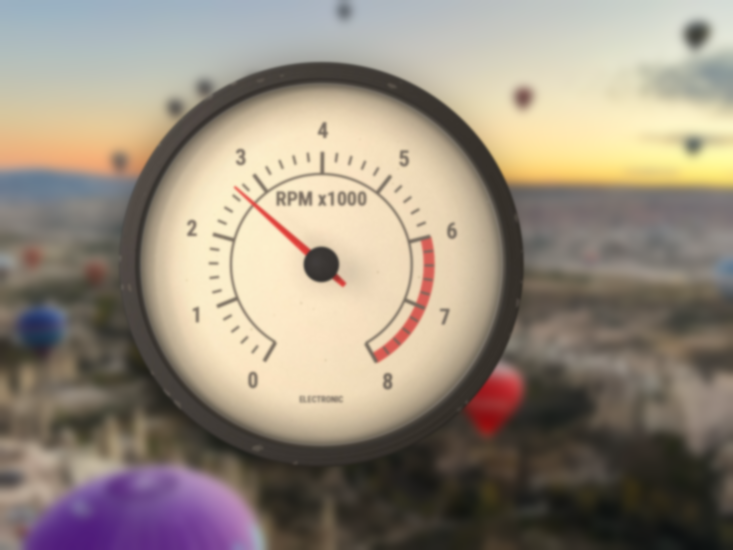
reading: 2700 rpm
